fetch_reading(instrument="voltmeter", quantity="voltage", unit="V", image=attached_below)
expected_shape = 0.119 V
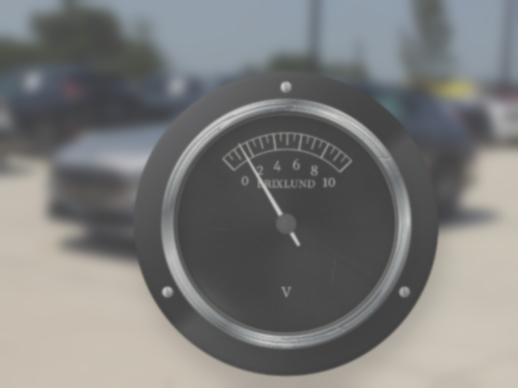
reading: 1.5 V
